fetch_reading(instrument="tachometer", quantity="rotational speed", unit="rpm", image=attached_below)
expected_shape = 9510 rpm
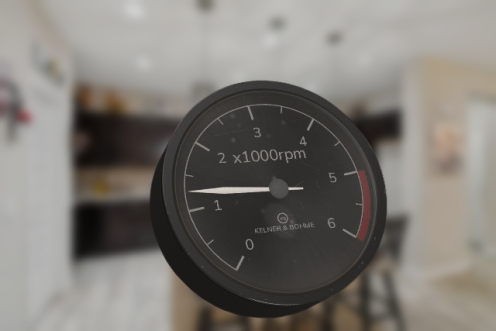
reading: 1250 rpm
